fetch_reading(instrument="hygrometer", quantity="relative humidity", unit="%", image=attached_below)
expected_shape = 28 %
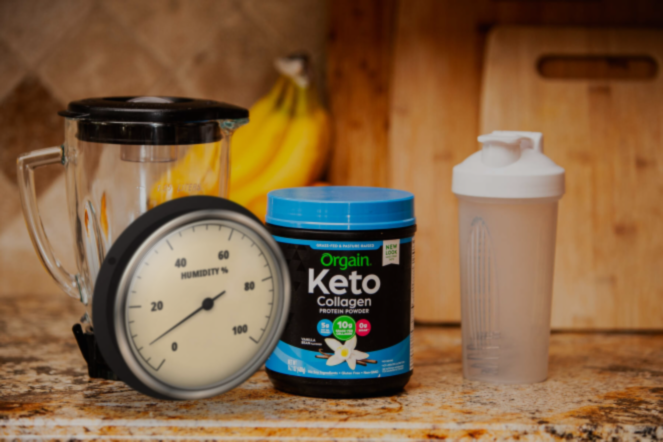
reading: 8 %
